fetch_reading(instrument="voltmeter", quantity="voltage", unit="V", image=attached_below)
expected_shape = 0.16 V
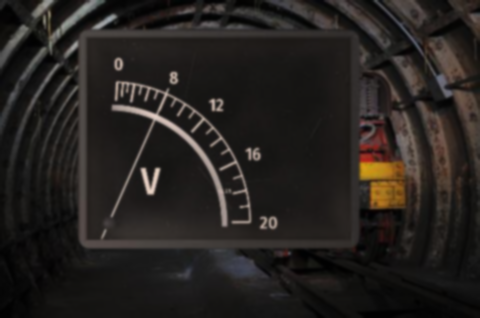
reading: 8 V
